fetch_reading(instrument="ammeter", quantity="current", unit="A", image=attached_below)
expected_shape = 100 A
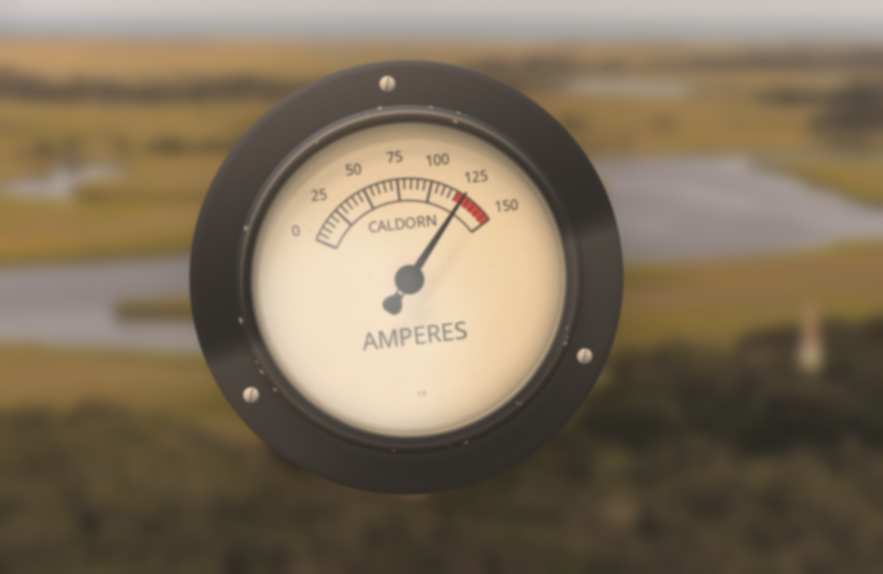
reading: 125 A
